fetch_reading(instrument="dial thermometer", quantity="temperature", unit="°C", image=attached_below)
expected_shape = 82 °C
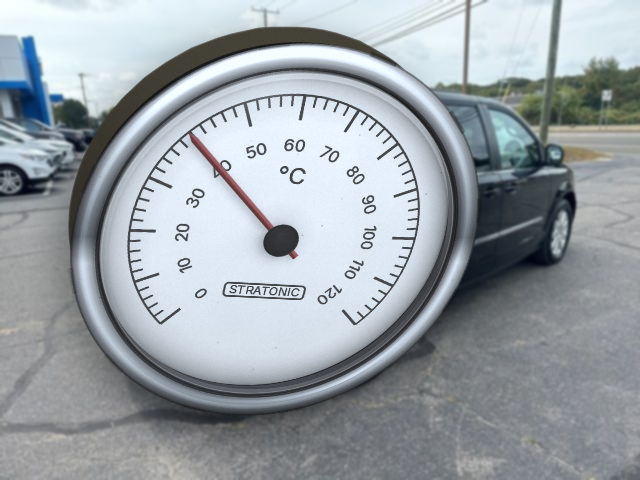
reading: 40 °C
